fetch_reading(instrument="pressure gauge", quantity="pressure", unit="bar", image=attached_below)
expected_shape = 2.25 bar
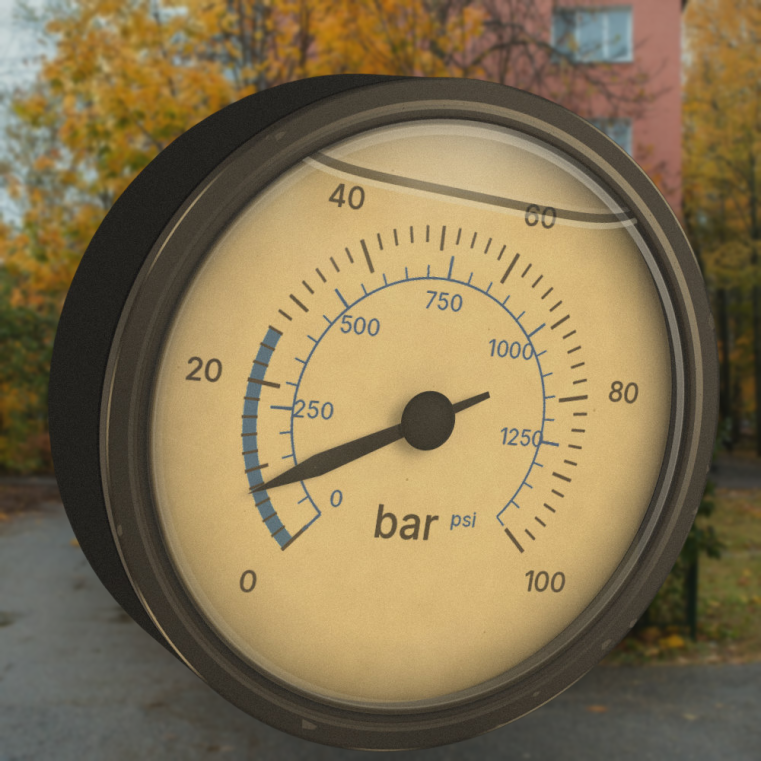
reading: 8 bar
